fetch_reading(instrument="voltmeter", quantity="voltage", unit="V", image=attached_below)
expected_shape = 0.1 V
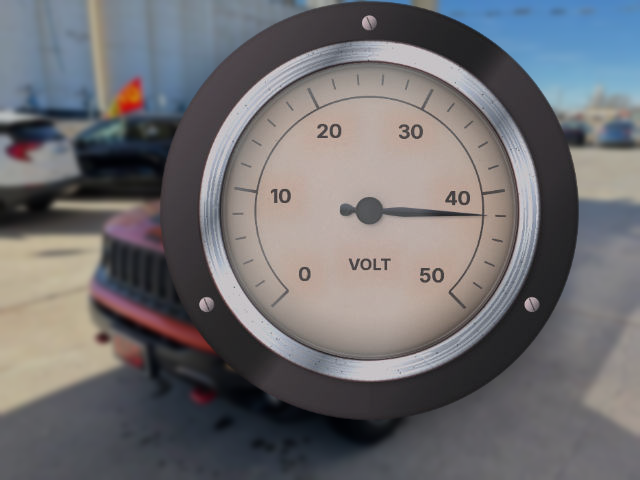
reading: 42 V
